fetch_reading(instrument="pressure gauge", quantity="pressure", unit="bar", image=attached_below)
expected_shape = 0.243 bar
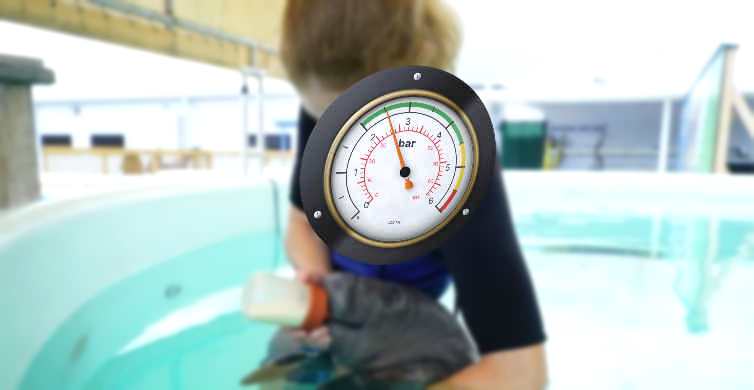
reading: 2.5 bar
